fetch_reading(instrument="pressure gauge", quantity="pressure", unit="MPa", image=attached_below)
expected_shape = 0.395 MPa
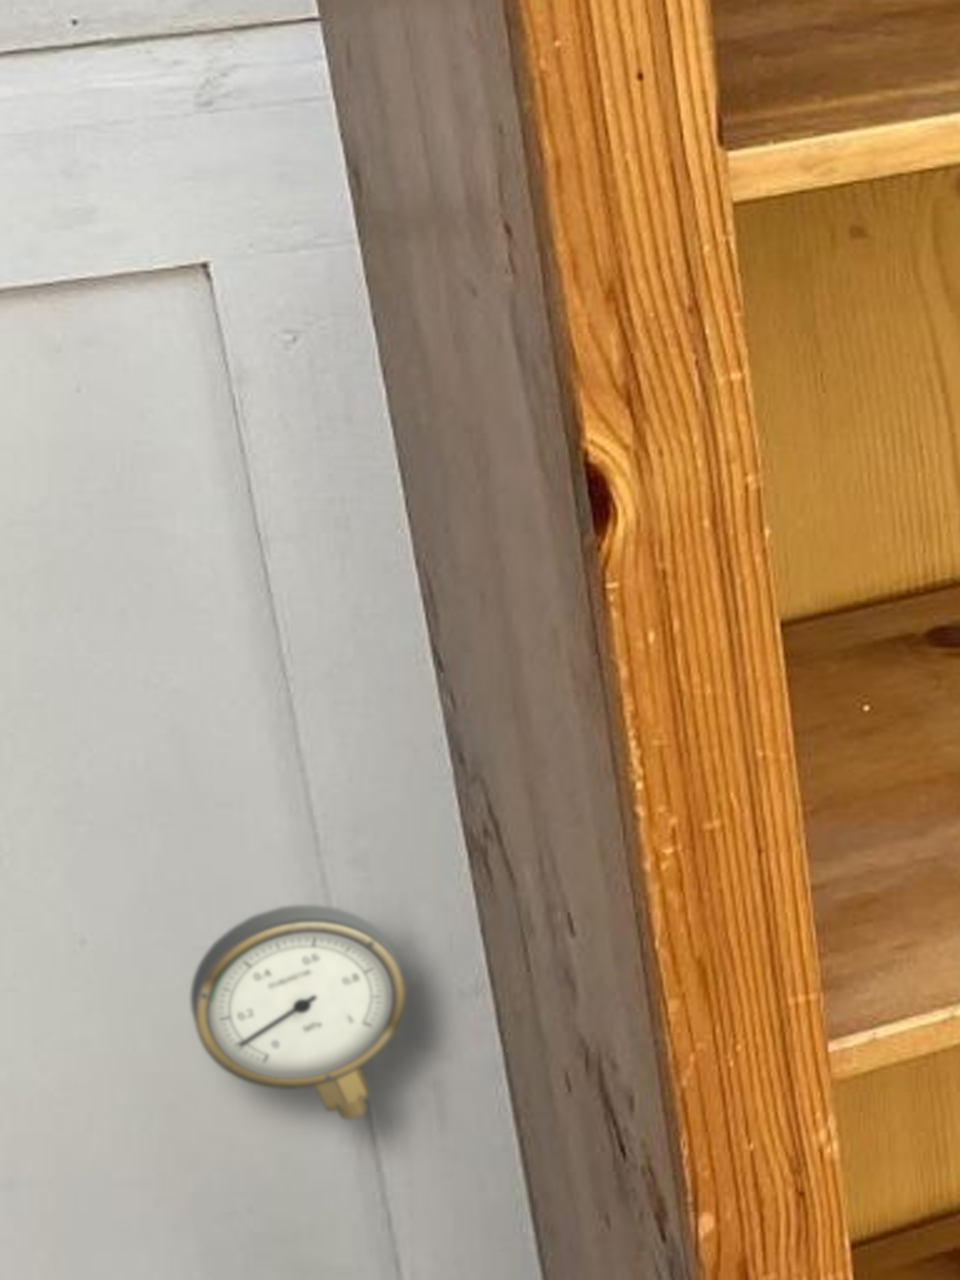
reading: 0.1 MPa
